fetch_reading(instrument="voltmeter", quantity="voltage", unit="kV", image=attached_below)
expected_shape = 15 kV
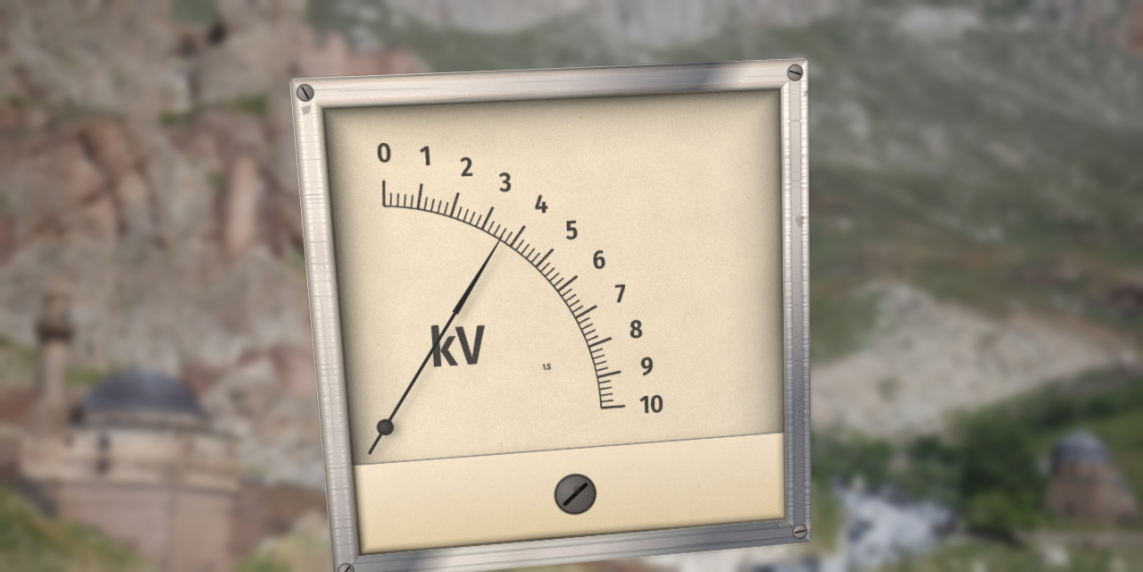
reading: 3.6 kV
